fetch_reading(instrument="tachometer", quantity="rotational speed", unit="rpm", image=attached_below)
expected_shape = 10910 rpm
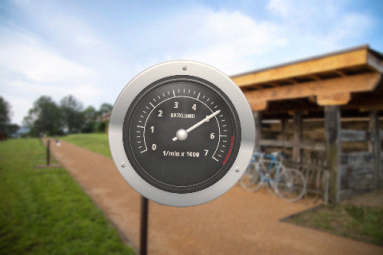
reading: 5000 rpm
